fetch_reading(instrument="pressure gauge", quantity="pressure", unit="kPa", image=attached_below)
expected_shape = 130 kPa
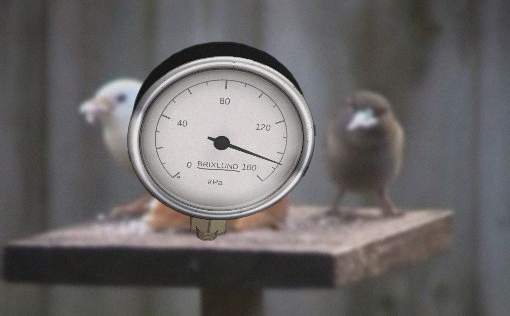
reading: 145 kPa
